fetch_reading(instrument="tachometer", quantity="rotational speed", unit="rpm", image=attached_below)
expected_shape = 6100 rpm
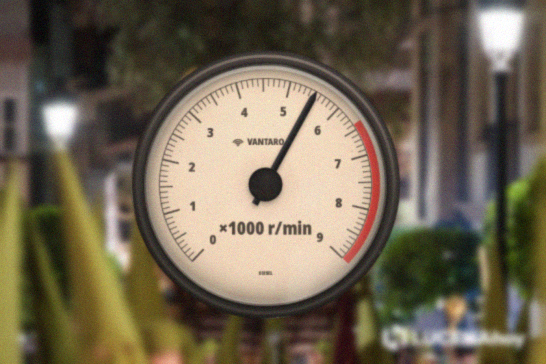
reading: 5500 rpm
